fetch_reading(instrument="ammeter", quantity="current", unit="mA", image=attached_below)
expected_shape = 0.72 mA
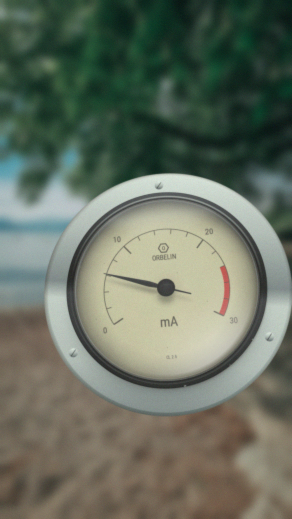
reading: 6 mA
